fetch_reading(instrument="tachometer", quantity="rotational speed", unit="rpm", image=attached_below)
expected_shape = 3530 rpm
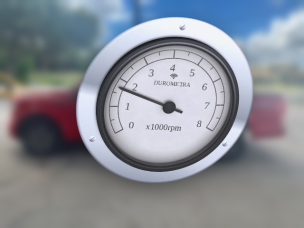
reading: 1750 rpm
